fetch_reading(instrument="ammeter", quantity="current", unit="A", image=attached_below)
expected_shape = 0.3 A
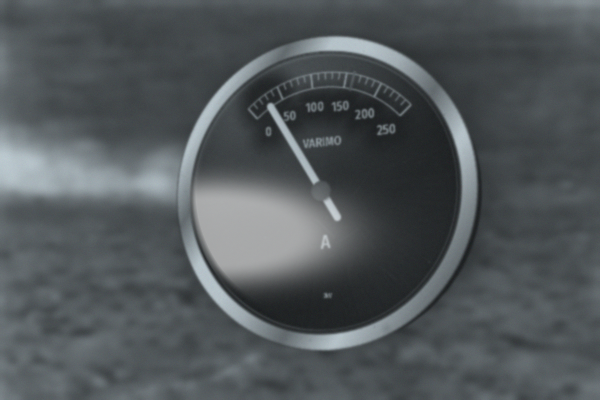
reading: 30 A
